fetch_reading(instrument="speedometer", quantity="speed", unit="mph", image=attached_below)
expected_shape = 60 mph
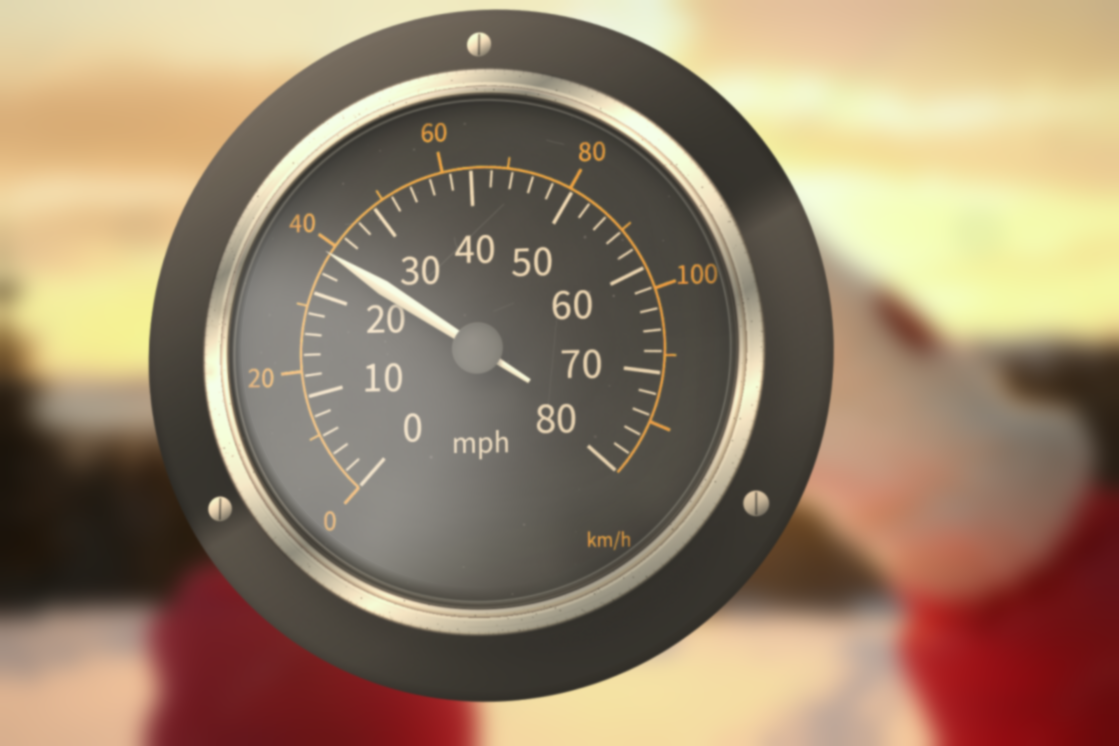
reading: 24 mph
